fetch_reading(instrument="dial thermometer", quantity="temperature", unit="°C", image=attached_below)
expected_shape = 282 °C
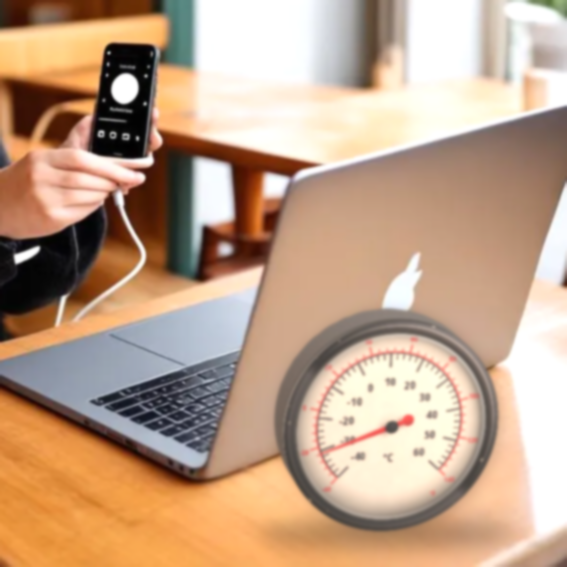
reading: -30 °C
